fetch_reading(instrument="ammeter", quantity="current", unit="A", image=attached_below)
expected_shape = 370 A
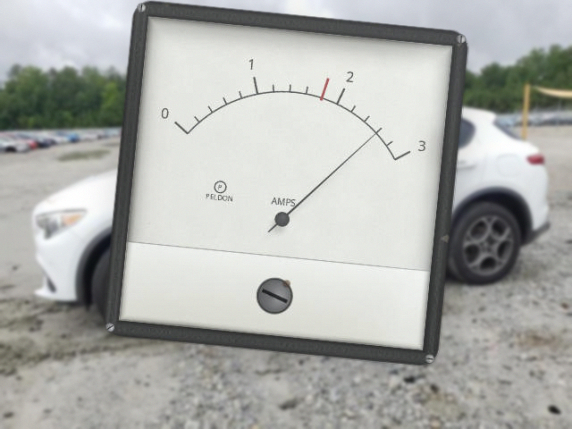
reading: 2.6 A
